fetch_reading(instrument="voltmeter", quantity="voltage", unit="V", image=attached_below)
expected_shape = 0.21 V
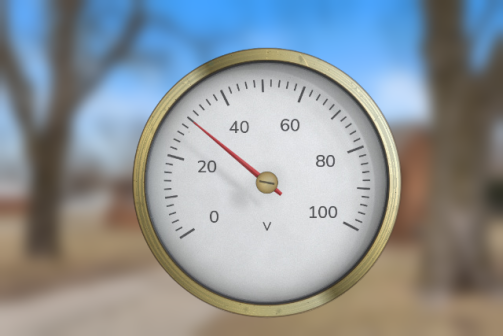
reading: 30 V
